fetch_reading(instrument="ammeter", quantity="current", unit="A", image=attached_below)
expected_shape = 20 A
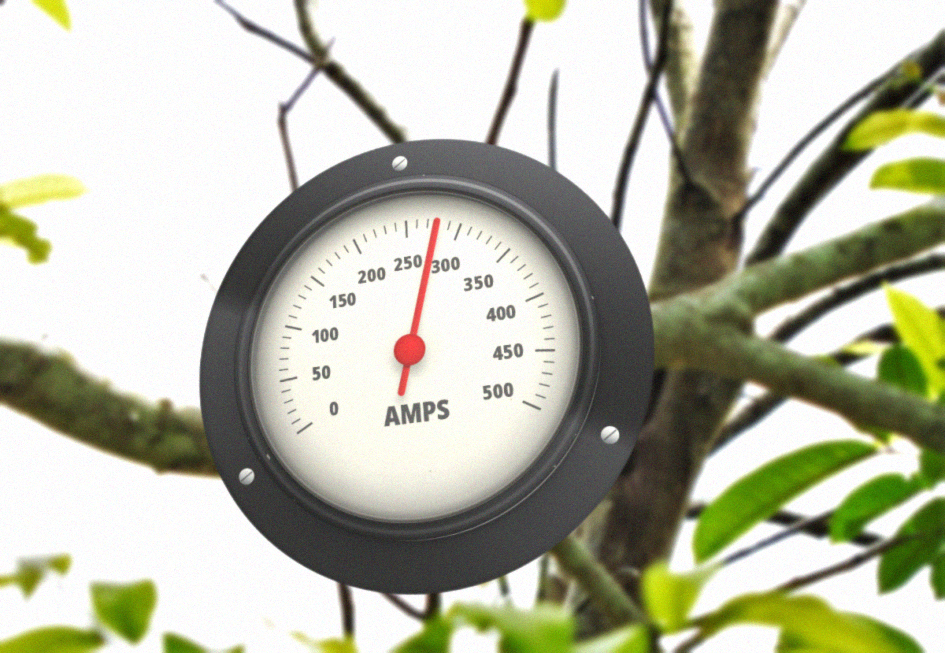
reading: 280 A
